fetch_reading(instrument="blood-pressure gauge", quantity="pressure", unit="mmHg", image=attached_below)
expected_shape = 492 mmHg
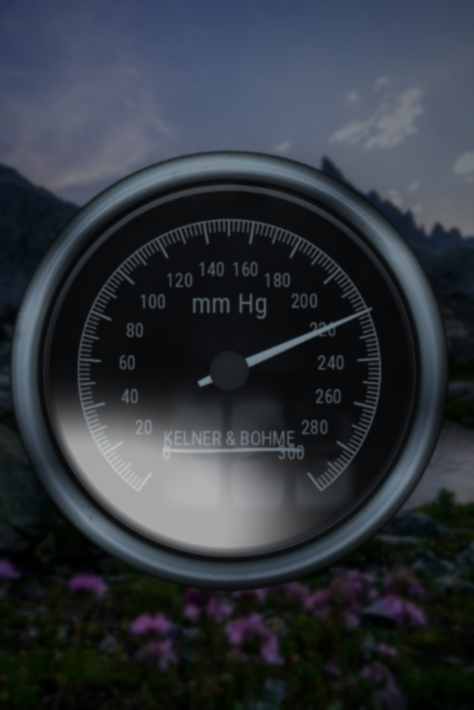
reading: 220 mmHg
